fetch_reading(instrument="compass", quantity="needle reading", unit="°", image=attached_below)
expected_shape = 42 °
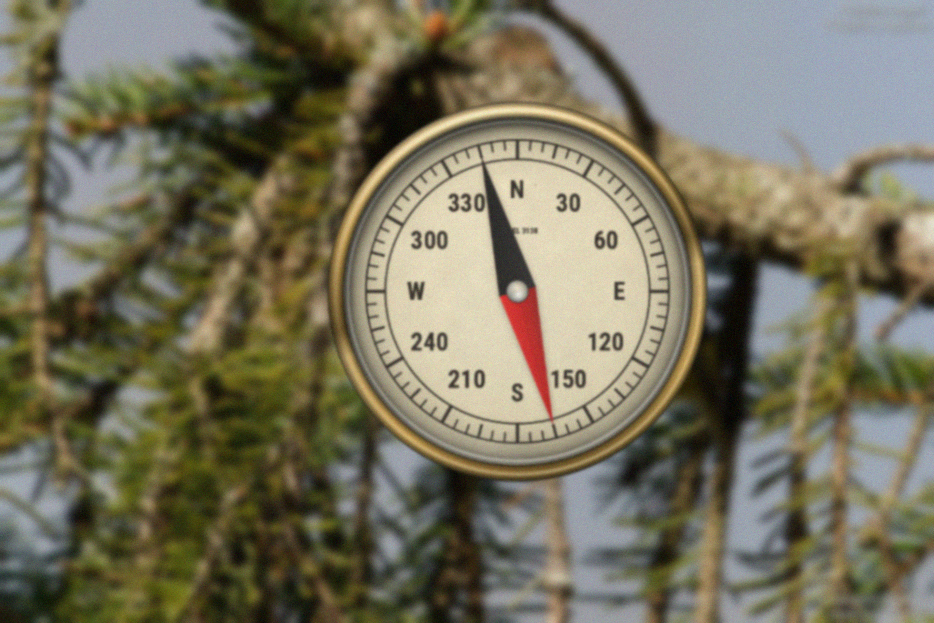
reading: 165 °
